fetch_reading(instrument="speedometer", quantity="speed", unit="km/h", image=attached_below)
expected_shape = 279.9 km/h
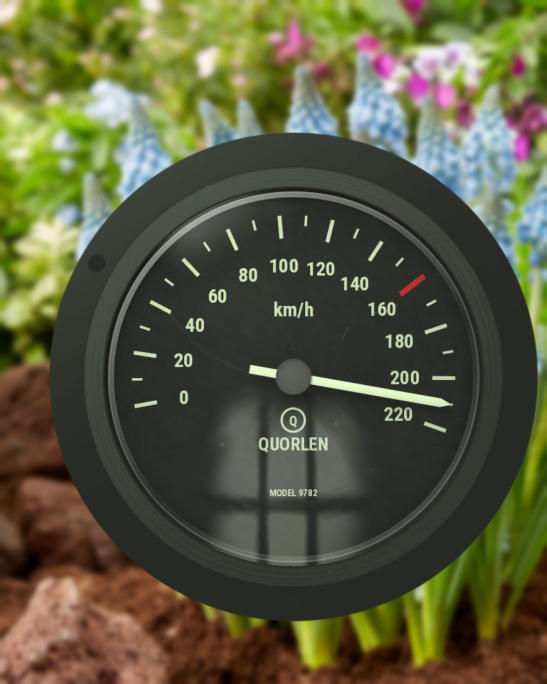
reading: 210 km/h
